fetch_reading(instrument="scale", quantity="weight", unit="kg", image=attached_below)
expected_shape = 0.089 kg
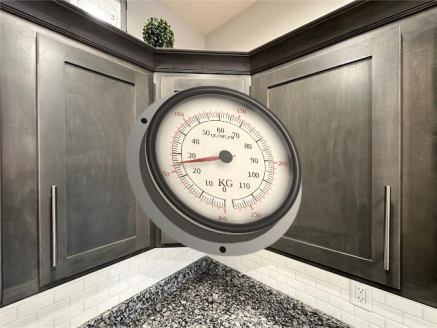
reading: 25 kg
